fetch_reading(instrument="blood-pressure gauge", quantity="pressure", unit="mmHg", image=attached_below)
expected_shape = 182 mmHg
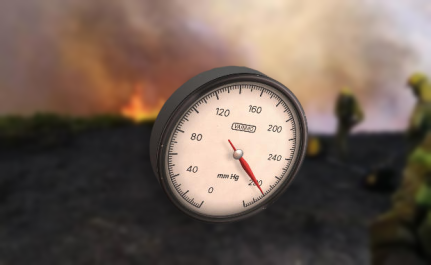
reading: 280 mmHg
